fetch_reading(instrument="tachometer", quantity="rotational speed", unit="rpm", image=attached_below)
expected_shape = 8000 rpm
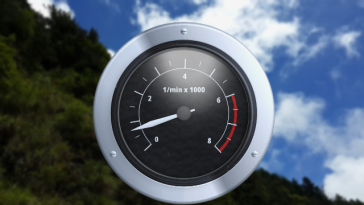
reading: 750 rpm
